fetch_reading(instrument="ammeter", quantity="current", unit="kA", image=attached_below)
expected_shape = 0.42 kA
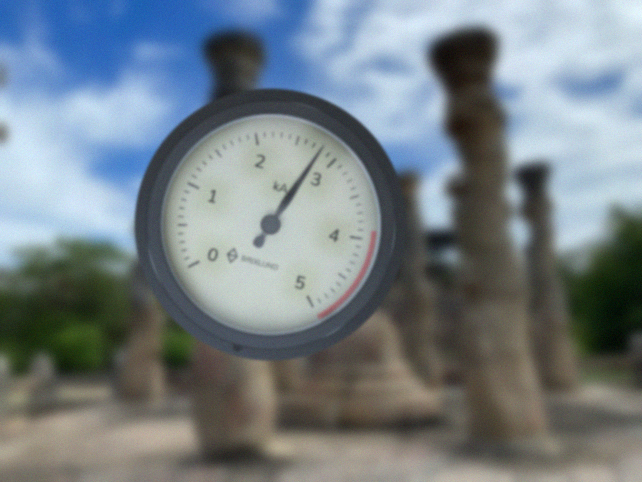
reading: 2.8 kA
